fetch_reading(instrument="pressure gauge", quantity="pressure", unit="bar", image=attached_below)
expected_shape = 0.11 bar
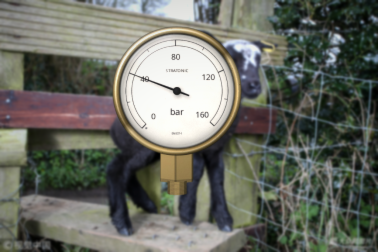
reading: 40 bar
